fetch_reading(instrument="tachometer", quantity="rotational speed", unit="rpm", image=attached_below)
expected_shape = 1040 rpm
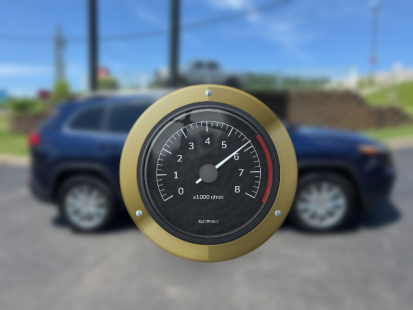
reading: 5800 rpm
